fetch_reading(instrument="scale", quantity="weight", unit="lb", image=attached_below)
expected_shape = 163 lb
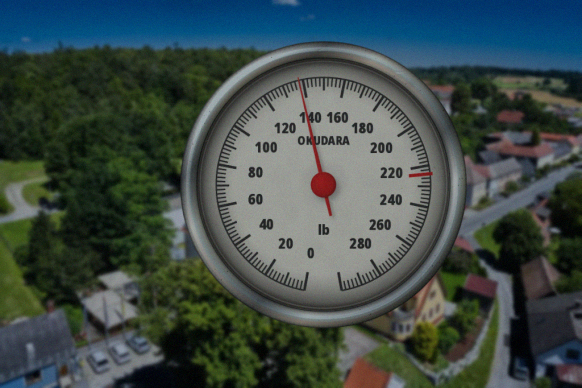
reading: 138 lb
